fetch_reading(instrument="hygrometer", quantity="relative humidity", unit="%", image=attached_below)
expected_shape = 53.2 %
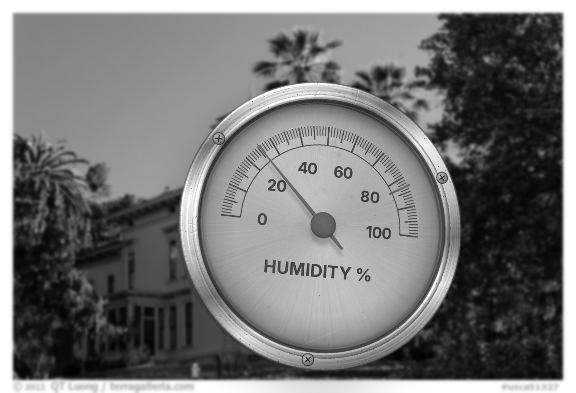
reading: 25 %
